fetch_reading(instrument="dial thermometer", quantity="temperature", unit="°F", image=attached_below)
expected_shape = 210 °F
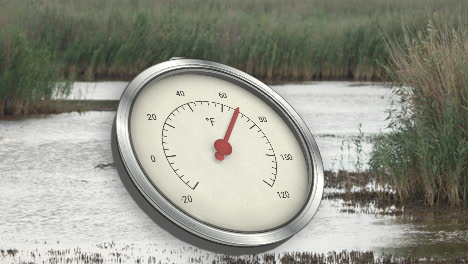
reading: 68 °F
